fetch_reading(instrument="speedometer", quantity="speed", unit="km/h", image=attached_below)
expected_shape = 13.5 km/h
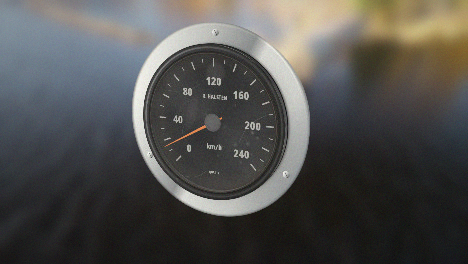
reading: 15 km/h
